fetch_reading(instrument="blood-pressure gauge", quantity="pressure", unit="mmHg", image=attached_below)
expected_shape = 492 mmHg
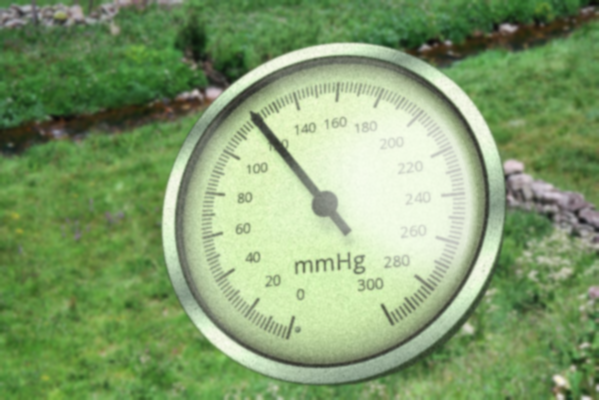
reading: 120 mmHg
